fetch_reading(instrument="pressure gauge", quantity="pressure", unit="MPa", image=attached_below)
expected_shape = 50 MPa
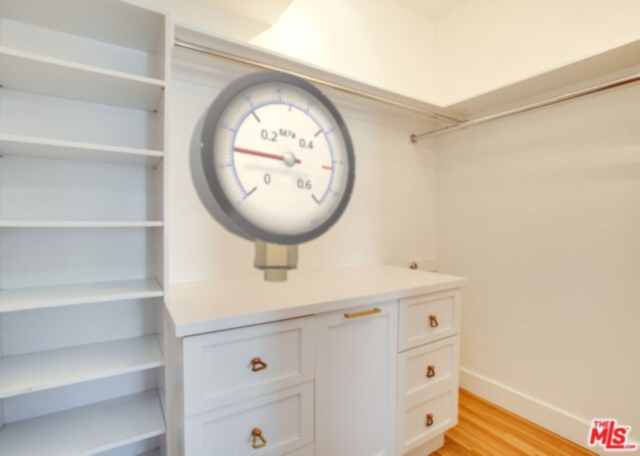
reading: 0.1 MPa
